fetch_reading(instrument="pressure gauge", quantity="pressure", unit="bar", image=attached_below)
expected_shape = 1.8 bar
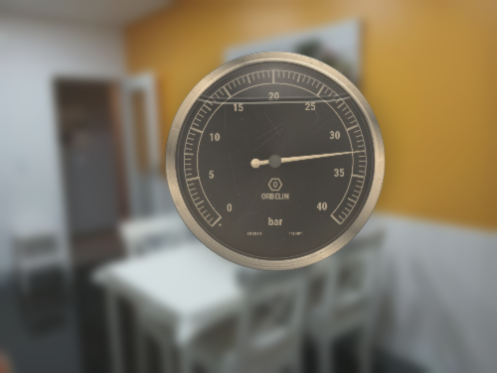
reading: 32.5 bar
